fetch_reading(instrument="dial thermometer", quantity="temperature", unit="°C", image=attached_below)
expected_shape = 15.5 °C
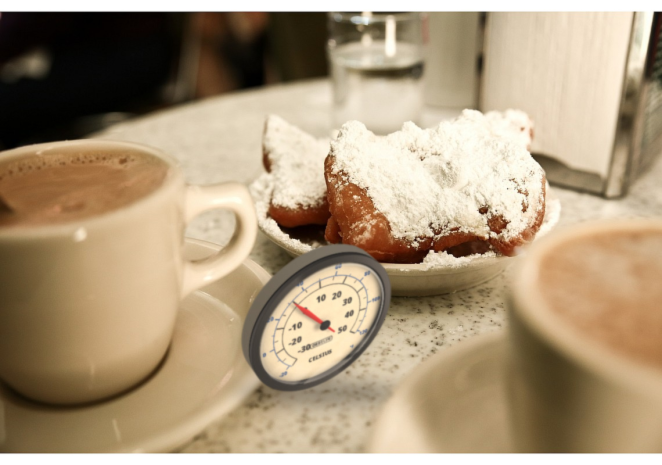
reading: 0 °C
